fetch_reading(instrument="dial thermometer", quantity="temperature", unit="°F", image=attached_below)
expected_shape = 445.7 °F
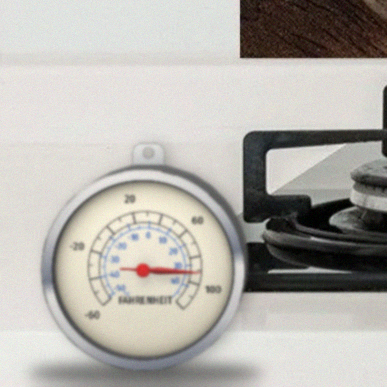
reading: 90 °F
